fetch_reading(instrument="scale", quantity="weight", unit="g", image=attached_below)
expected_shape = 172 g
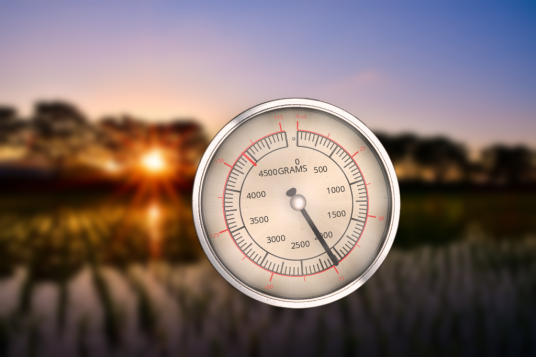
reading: 2100 g
